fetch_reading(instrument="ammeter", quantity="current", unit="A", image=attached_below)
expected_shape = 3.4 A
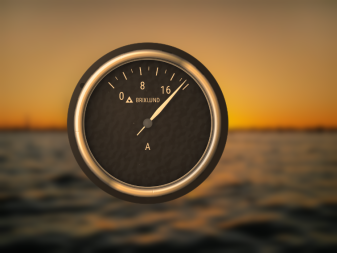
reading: 19 A
